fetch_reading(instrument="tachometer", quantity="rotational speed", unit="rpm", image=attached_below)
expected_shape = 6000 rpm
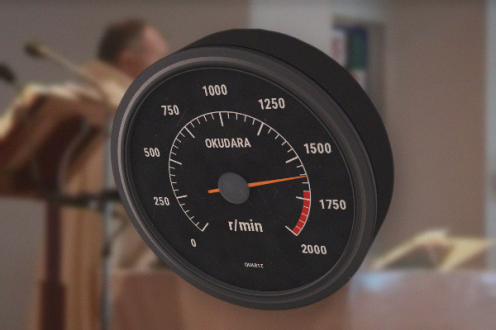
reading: 1600 rpm
